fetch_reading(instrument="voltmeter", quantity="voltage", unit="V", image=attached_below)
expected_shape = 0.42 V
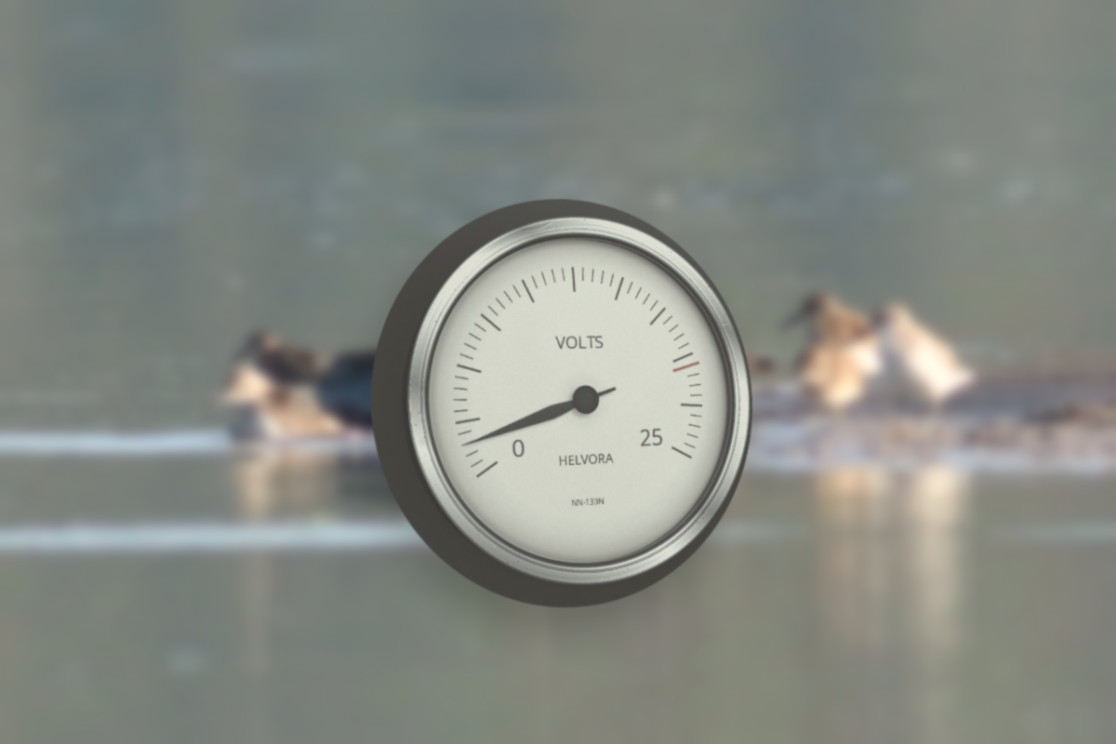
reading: 1.5 V
